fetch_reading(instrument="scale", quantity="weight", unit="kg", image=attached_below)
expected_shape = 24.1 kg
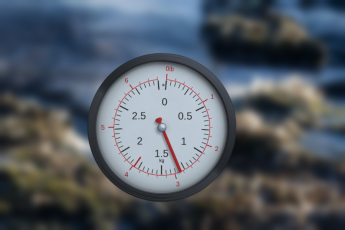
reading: 1.3 kg
